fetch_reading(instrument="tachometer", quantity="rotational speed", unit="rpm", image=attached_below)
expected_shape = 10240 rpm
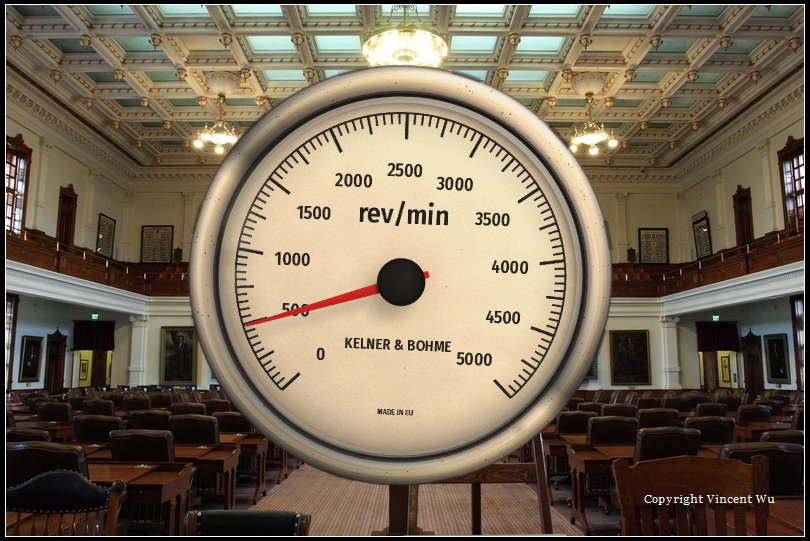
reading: 500 rpm
